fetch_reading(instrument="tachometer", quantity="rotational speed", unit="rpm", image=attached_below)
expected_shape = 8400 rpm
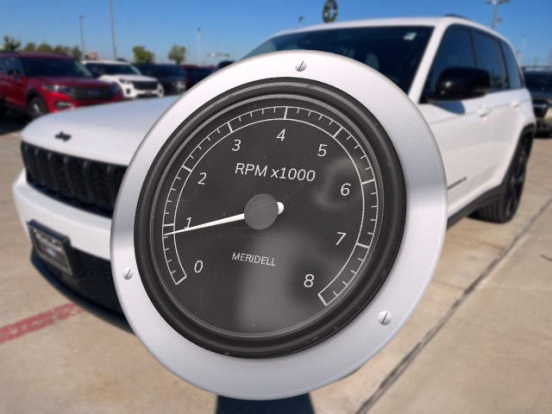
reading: 800 rpm
